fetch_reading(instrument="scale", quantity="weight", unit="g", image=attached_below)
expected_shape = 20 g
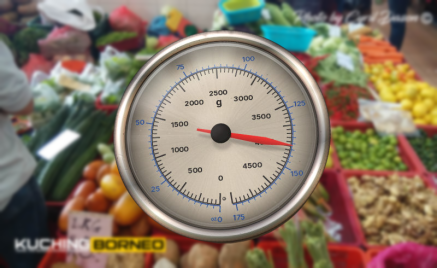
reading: 4000 g
